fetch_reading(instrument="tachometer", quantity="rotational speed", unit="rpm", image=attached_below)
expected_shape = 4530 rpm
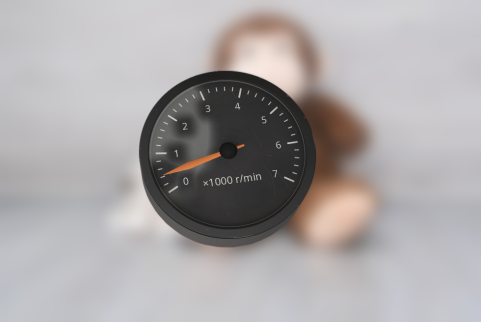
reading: 400 rpm
